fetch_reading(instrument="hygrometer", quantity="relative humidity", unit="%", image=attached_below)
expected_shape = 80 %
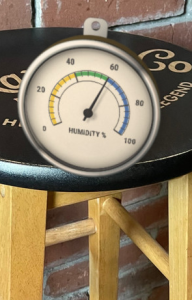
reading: 60 %
